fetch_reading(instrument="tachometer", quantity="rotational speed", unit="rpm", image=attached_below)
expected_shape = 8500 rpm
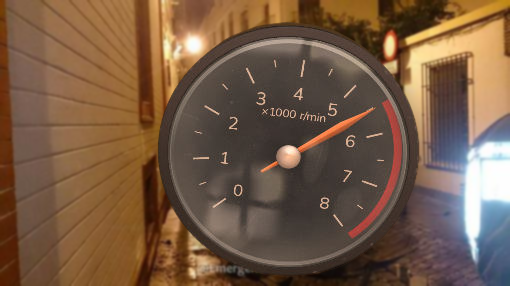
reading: 5500 rpm
